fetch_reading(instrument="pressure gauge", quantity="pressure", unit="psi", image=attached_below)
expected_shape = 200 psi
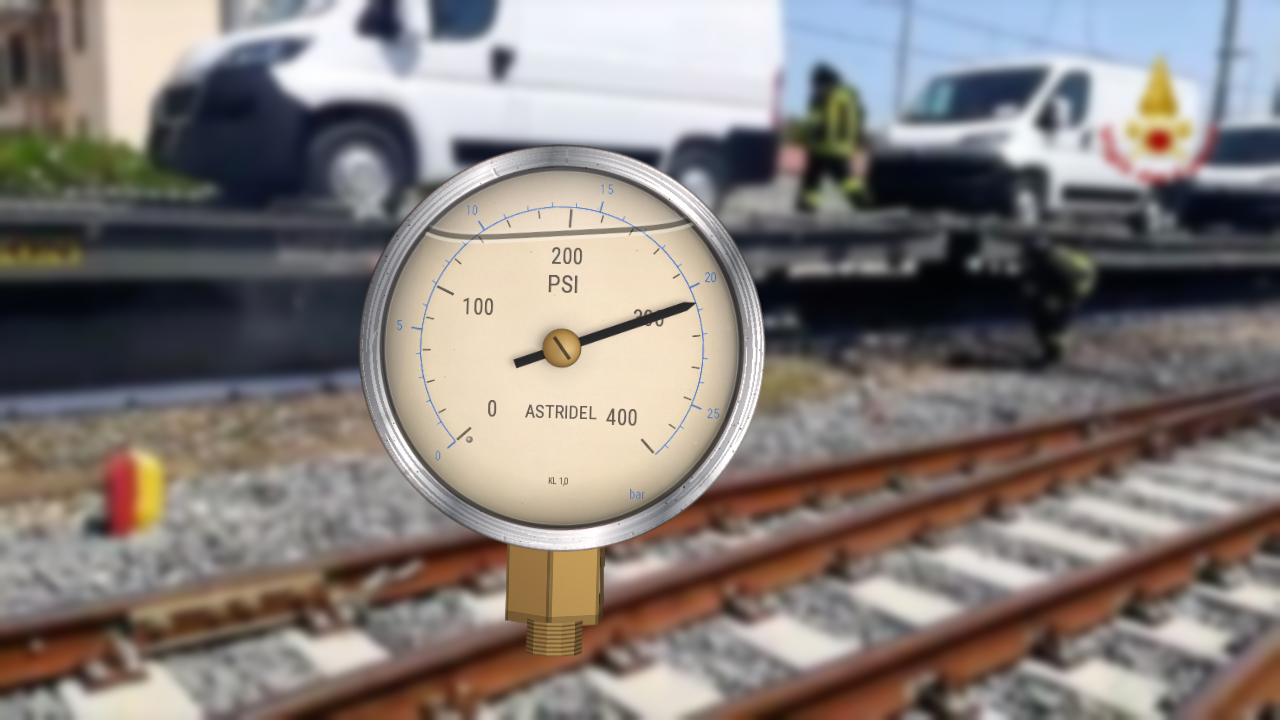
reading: 300 psi
